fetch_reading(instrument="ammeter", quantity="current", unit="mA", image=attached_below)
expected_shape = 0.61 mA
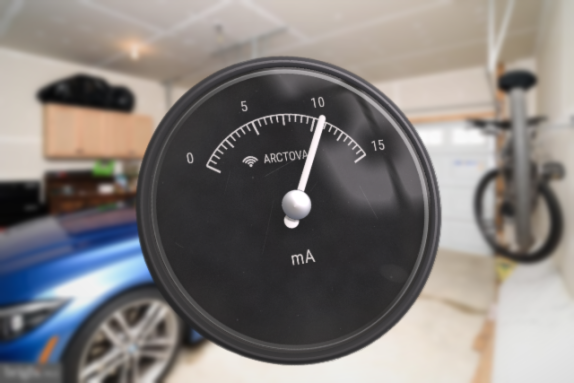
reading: 10.5 mA
